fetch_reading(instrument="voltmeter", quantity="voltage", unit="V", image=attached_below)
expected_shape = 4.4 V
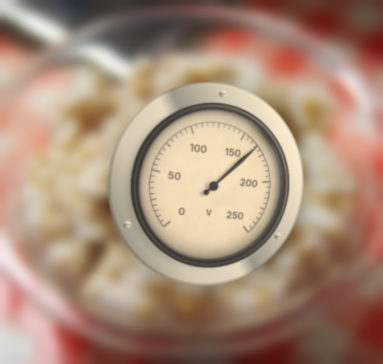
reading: 165 V
